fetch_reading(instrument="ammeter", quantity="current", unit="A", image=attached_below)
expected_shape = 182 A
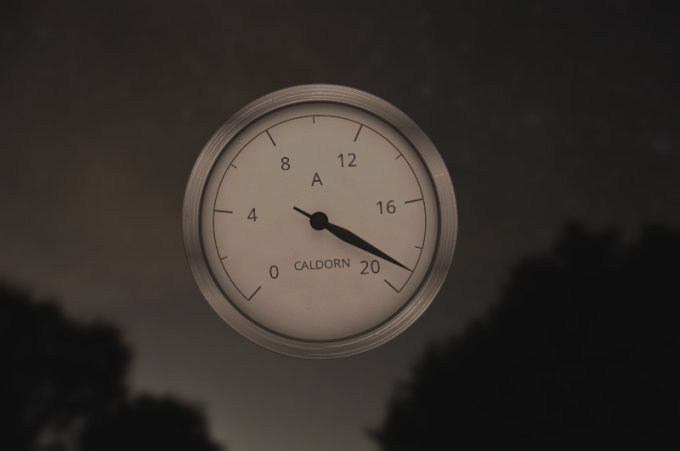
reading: 19 A
